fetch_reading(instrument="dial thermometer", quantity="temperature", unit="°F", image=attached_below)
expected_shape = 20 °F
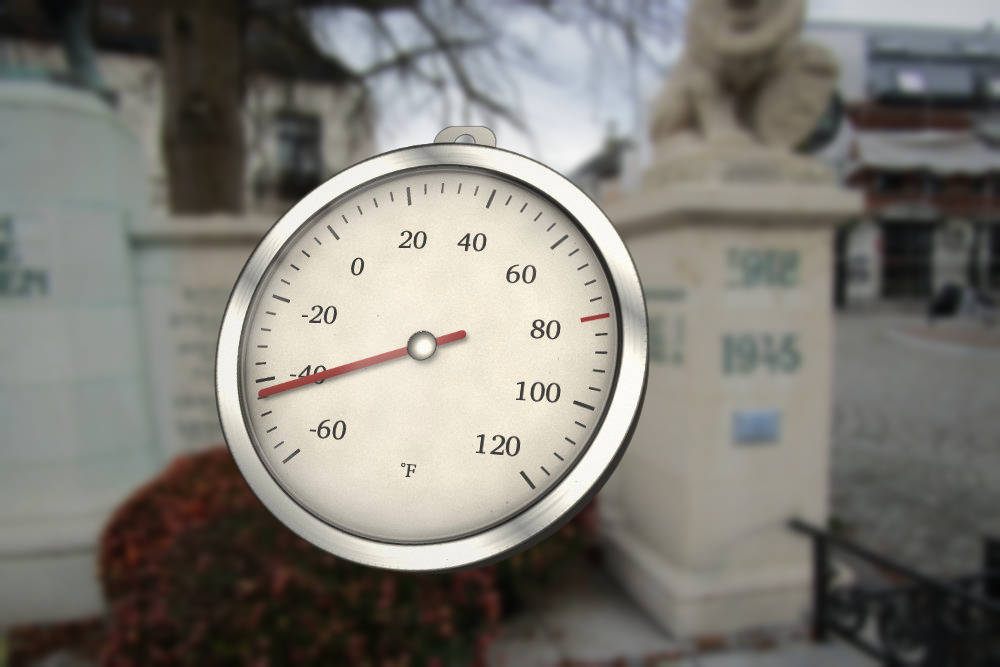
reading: -44 °F
